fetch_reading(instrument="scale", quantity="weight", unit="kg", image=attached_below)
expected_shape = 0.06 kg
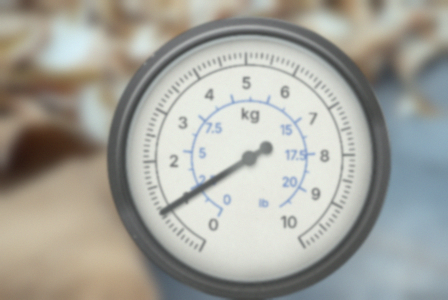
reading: 1 kg
